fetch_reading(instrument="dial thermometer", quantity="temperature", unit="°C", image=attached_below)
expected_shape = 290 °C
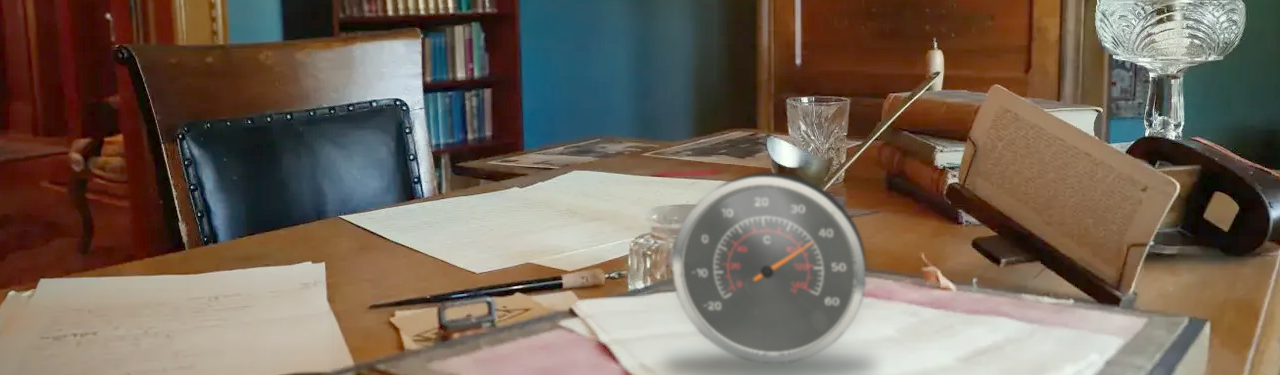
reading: 40 °C
